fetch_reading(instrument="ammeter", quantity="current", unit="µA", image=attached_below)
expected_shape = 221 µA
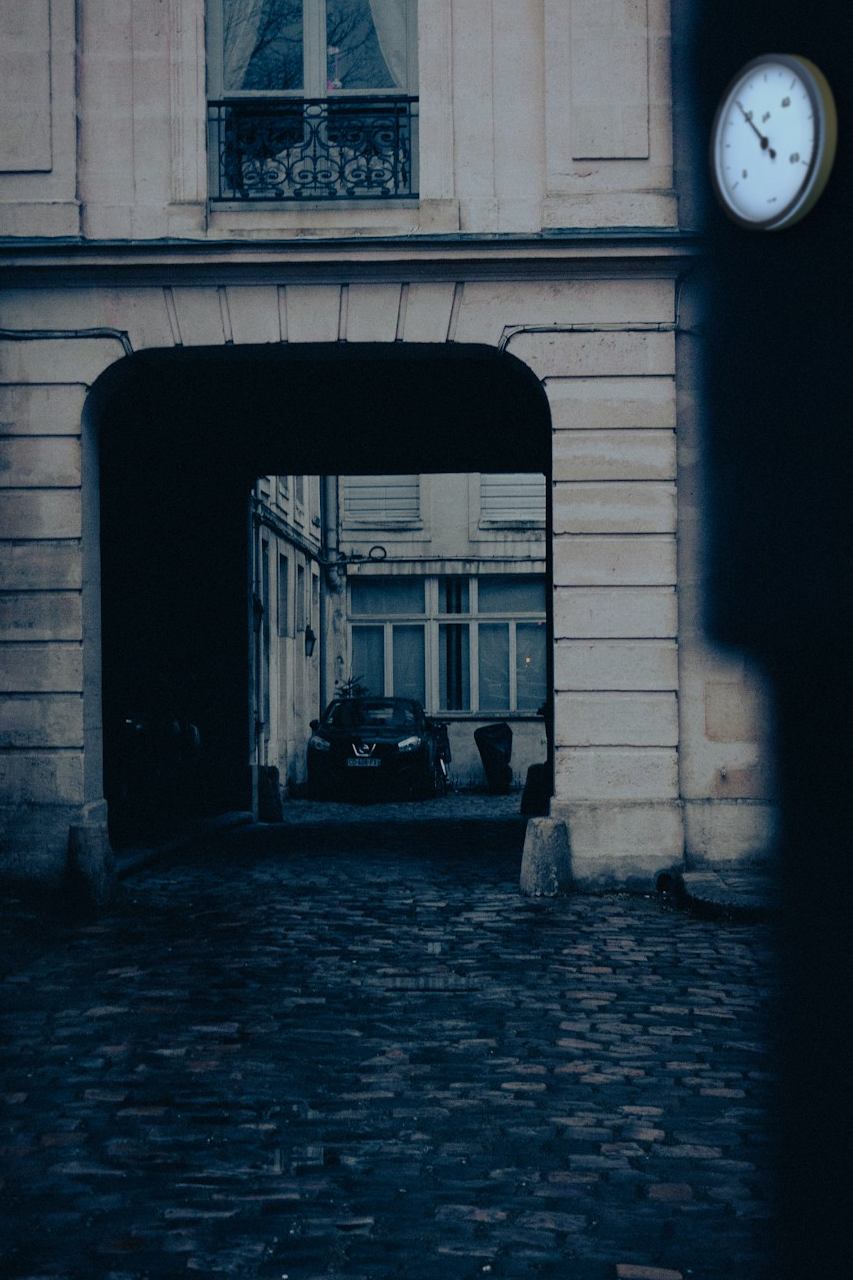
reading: 20 µA
